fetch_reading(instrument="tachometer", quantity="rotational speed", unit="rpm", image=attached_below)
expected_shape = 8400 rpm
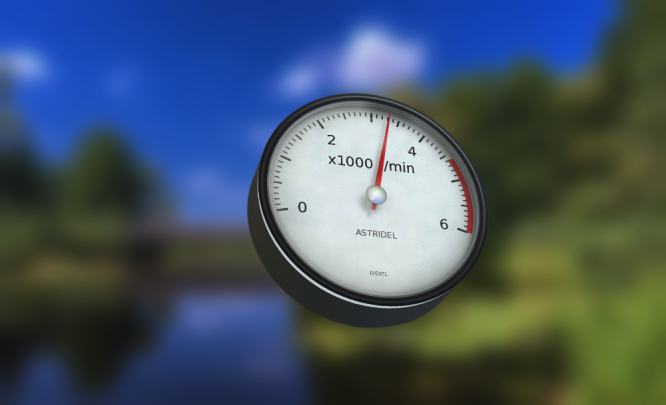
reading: 3300 rpm
